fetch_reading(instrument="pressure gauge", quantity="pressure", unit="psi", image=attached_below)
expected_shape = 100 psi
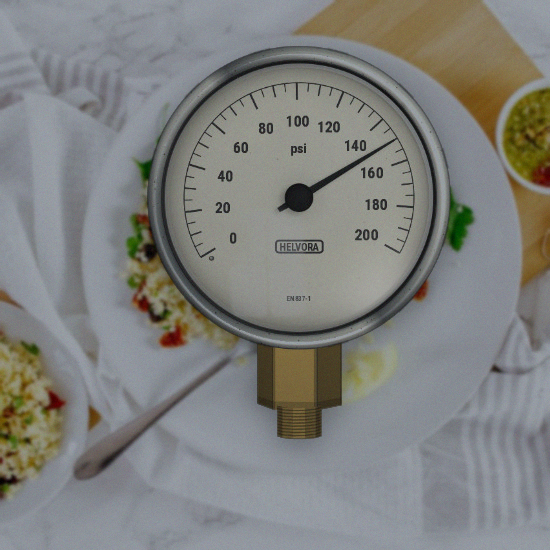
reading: 150 psi
